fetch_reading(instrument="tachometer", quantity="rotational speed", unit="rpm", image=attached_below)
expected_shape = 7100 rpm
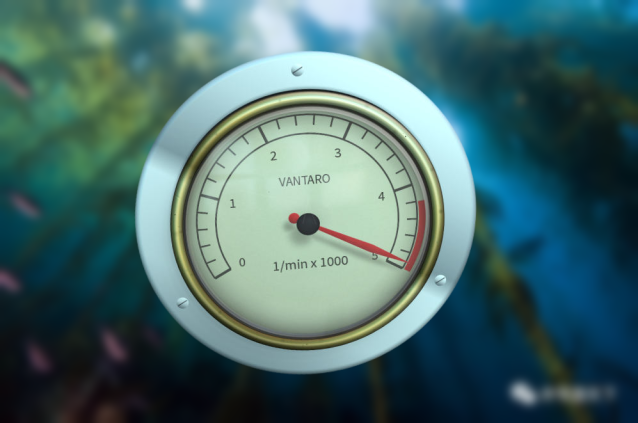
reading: 4900 rpm
